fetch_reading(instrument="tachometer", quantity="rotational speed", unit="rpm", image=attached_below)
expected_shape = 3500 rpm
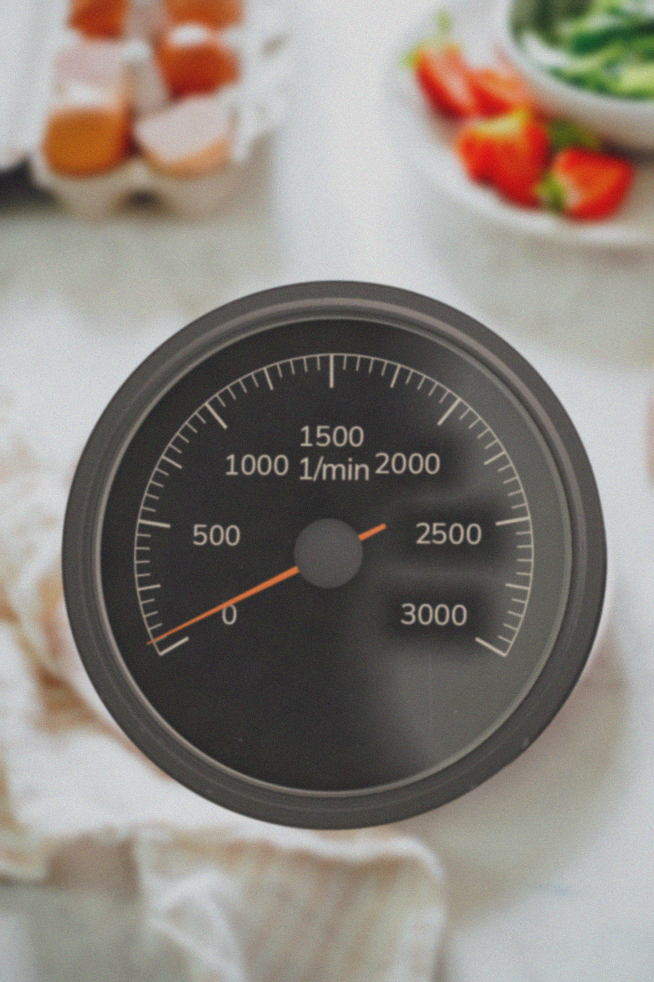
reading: 50 rpm
